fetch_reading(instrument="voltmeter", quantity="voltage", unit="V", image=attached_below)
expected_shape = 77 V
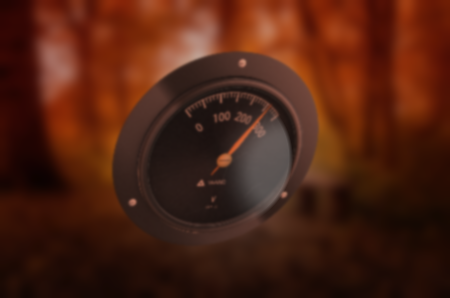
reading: 250 V
